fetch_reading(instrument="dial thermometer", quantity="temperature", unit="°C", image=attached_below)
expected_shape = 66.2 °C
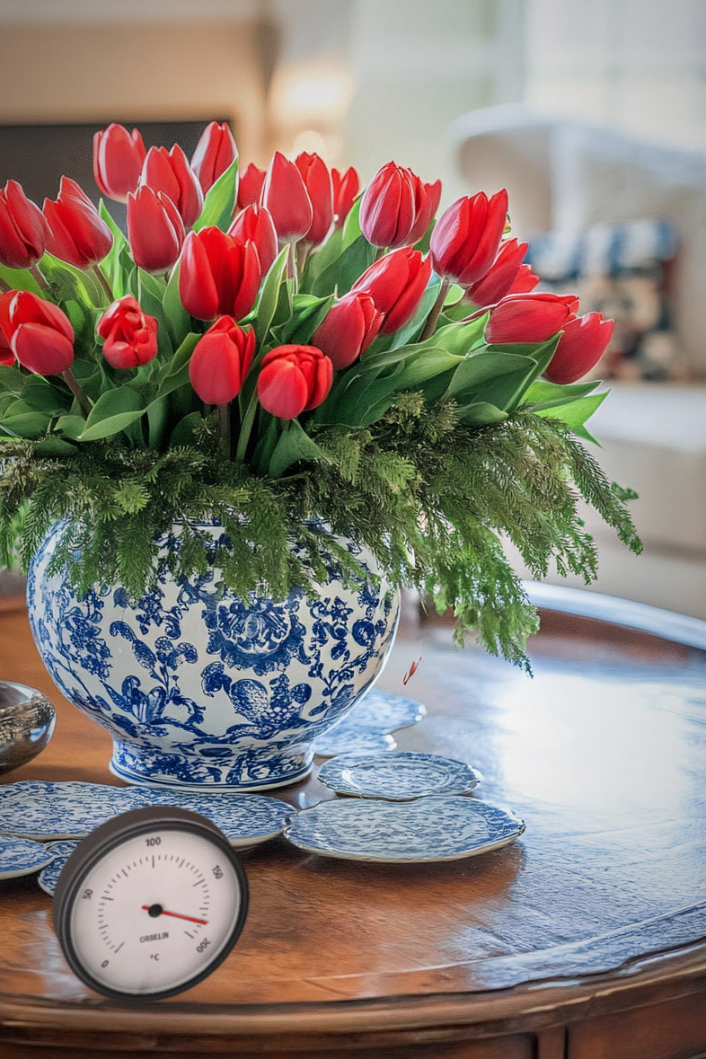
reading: 185 °C
